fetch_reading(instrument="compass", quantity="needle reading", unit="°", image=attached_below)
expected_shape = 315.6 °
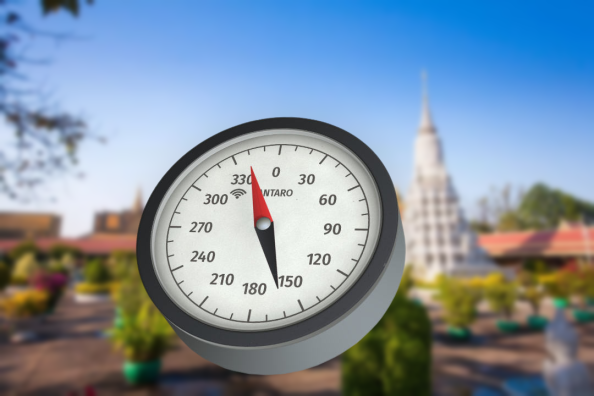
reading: 340 °
